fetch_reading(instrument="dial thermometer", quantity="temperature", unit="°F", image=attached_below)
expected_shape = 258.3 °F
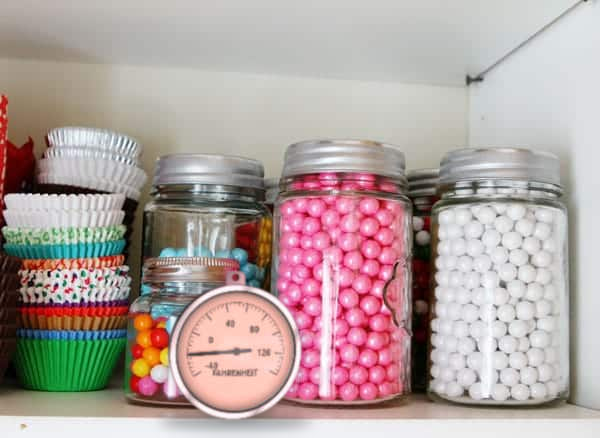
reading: -20 °F
